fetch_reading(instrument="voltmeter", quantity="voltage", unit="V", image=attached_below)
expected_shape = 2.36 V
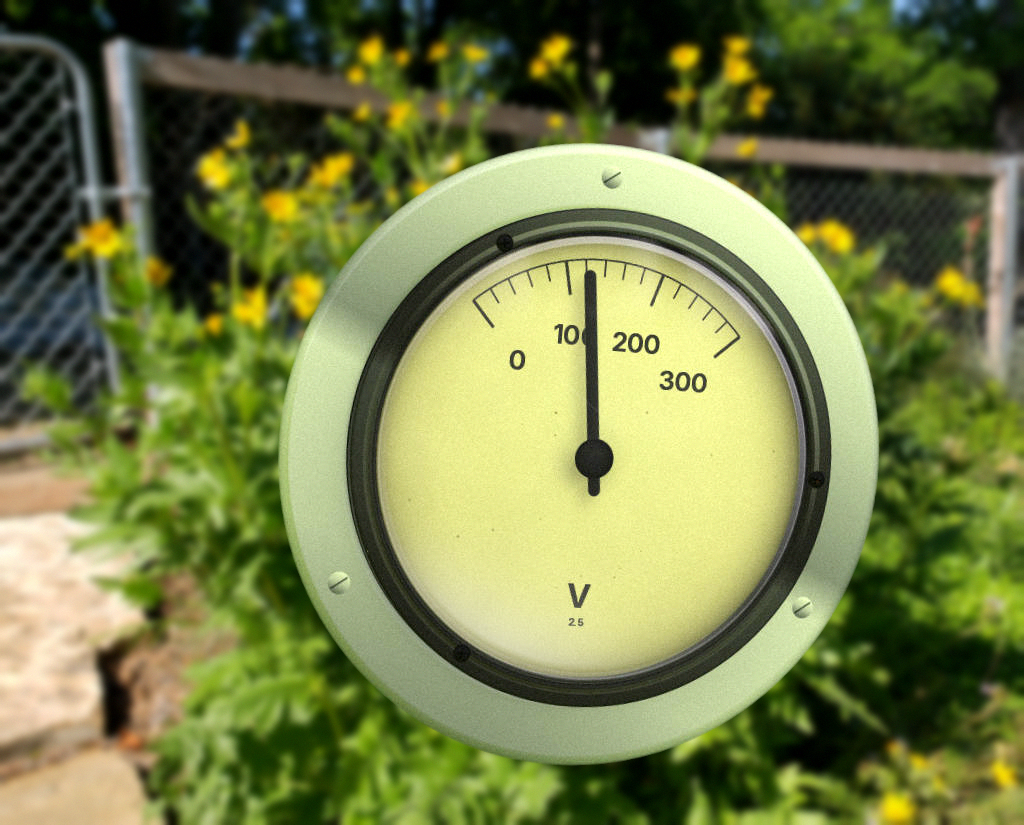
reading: 120 V
